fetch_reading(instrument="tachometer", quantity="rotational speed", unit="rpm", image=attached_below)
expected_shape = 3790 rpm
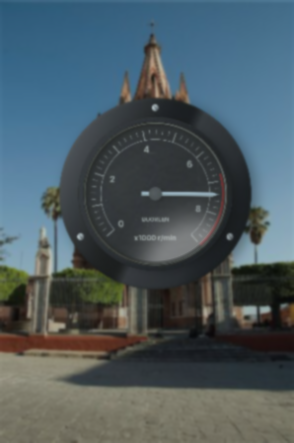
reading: 7400 rpm
